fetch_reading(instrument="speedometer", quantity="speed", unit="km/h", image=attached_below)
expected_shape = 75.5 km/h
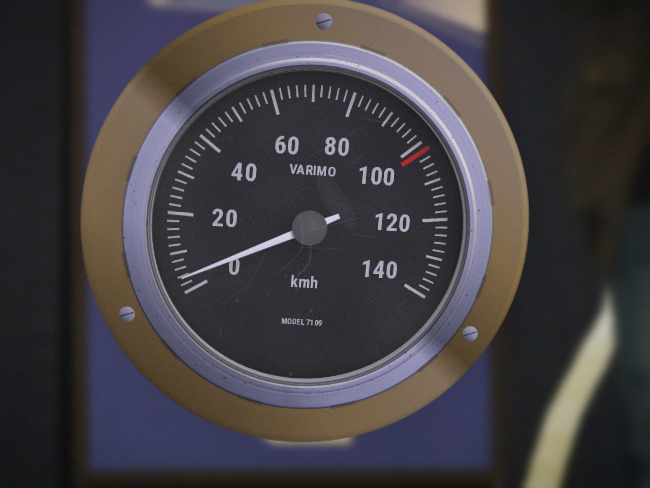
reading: 4 km/h
